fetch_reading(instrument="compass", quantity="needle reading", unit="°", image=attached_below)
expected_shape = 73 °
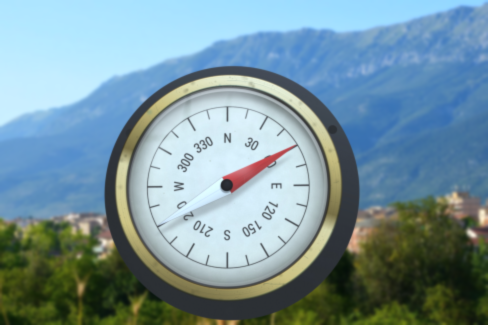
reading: 60 °
